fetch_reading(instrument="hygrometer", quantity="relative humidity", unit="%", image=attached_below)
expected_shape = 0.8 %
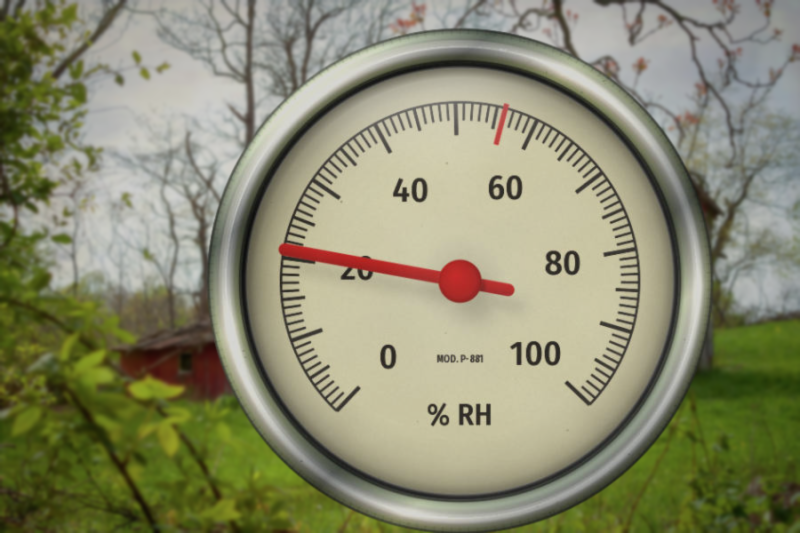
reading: 21 %
